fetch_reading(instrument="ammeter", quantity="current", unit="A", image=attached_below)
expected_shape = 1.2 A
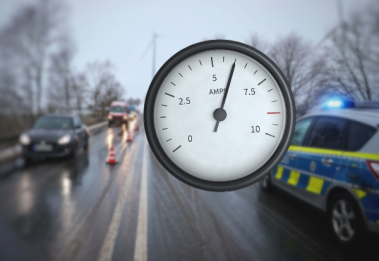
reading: 6 A
